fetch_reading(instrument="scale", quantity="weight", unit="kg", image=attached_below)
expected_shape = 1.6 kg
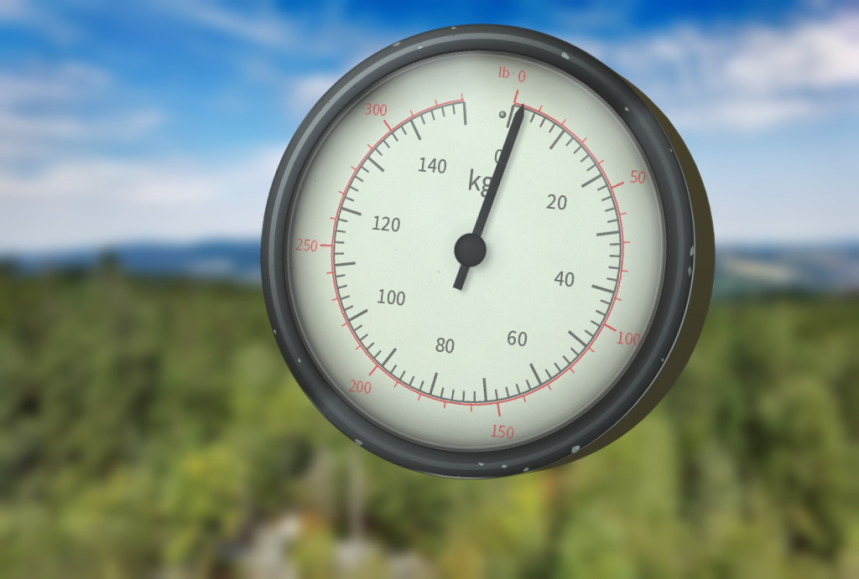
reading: 2 kg
